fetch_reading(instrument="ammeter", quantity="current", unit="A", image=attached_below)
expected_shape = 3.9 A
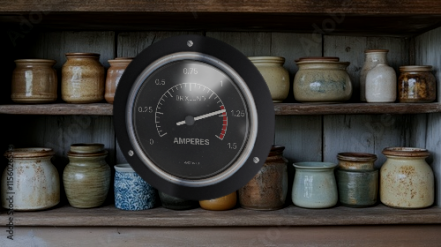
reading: 1.2 A
